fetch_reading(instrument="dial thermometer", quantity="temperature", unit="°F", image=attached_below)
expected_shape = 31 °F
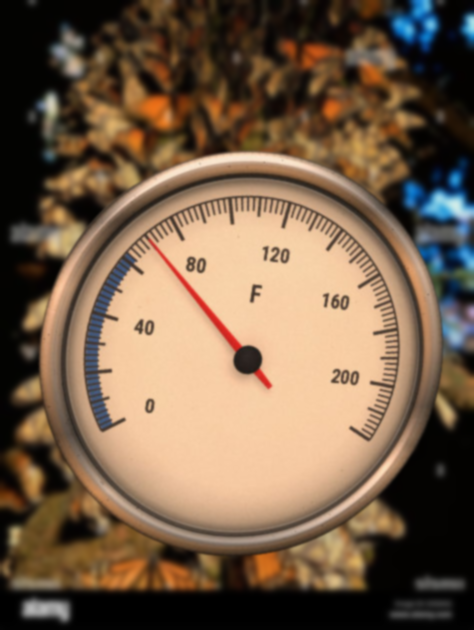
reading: 70 °F
